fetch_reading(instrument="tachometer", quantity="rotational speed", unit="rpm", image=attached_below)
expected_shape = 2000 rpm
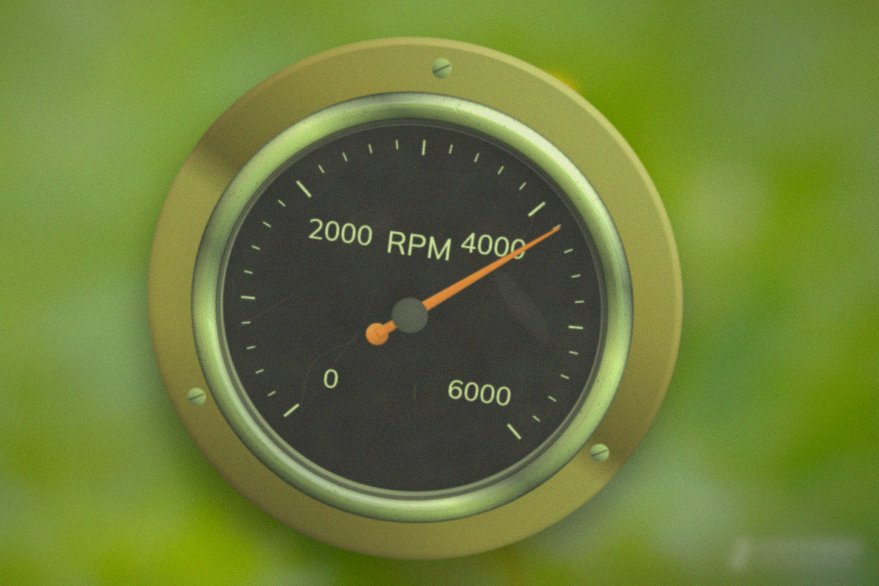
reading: 4200 rpm
